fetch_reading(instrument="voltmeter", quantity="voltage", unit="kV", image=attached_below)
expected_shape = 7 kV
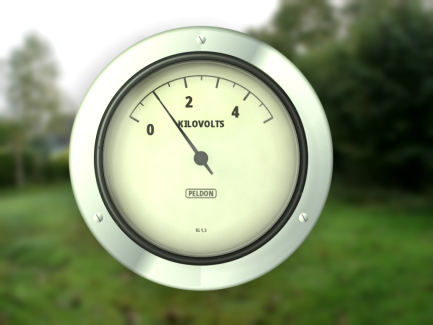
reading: 1 kV
